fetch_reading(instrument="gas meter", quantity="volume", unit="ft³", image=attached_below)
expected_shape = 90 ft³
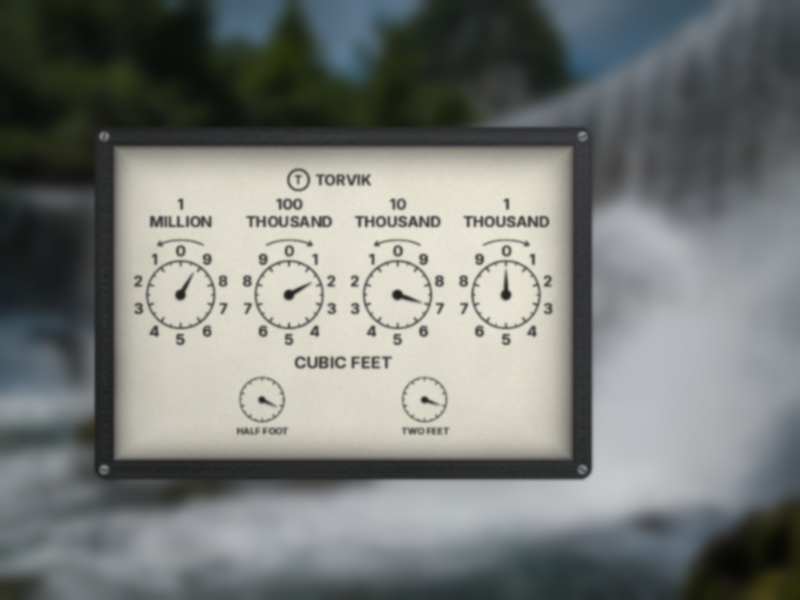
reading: 917000 ft³
